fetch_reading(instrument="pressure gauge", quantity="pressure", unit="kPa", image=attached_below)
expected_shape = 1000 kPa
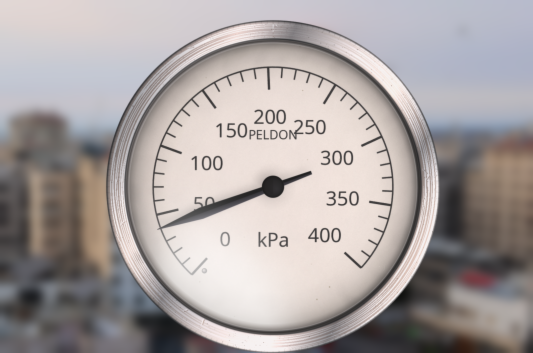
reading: 40 kPa
